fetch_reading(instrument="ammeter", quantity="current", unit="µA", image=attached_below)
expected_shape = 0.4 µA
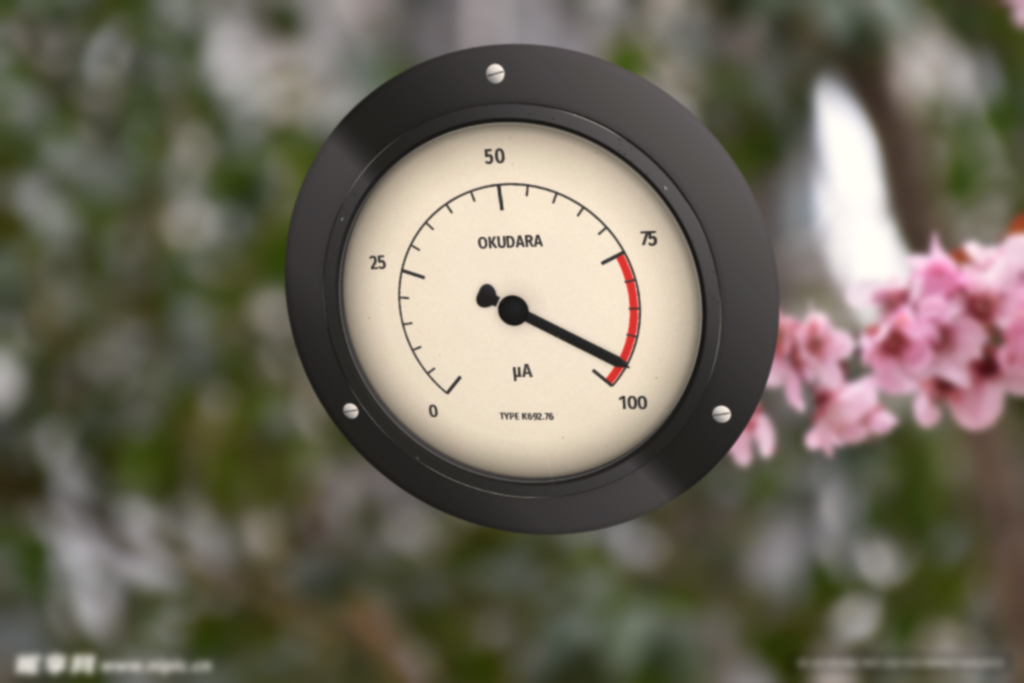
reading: 95 µA
